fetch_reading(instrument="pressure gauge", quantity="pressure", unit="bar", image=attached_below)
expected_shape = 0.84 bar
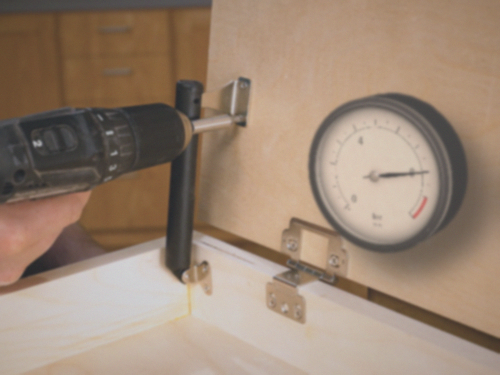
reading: 8 bar
